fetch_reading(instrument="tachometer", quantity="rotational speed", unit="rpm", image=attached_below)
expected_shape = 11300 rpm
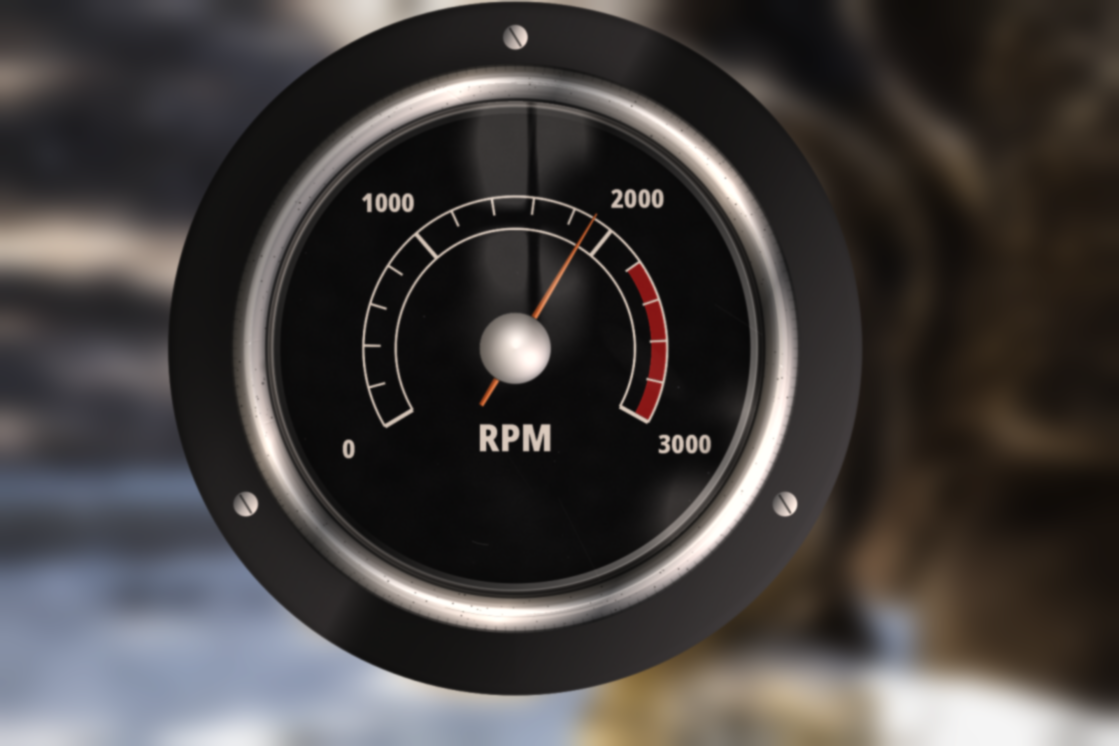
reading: 1900 rpm
